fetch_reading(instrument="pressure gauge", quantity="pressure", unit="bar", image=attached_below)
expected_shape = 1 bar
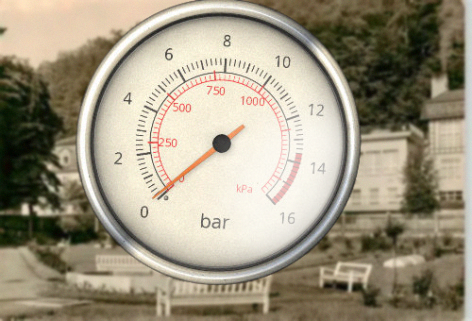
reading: 0.2 bar
